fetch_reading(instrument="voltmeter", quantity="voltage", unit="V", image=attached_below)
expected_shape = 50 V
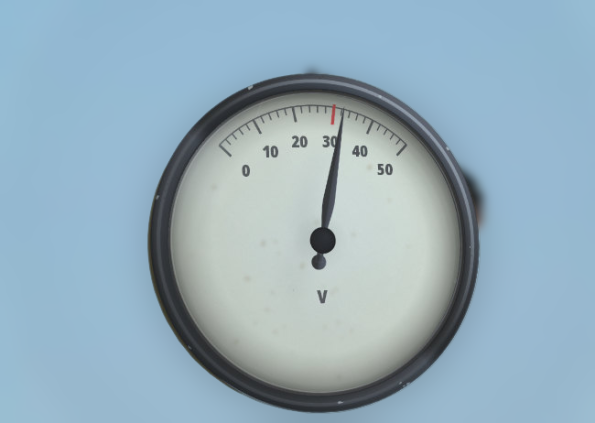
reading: 32 V
